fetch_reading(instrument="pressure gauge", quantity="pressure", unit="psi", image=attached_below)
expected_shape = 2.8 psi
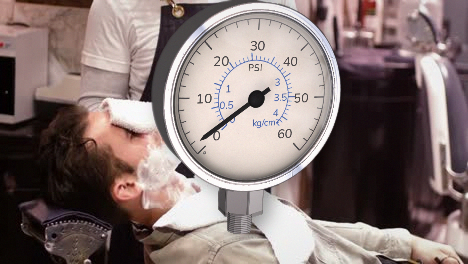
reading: 2 psi
